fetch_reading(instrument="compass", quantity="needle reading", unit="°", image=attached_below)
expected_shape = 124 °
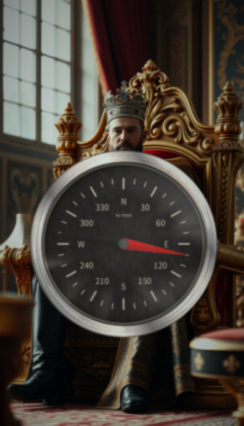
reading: 100 °
